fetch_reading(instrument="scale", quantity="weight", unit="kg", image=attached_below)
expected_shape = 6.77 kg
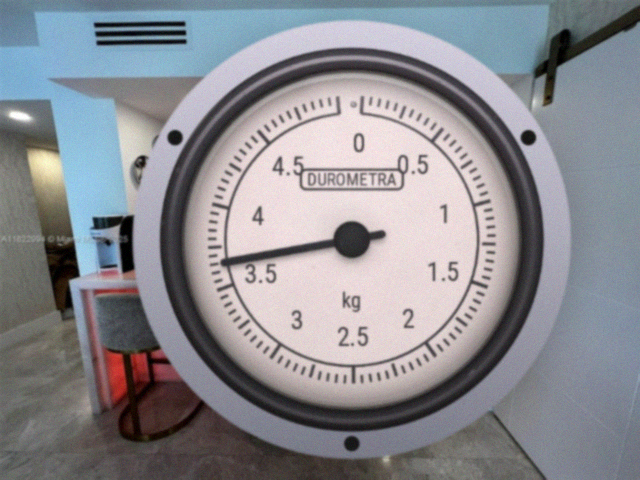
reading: 3.65 kg
